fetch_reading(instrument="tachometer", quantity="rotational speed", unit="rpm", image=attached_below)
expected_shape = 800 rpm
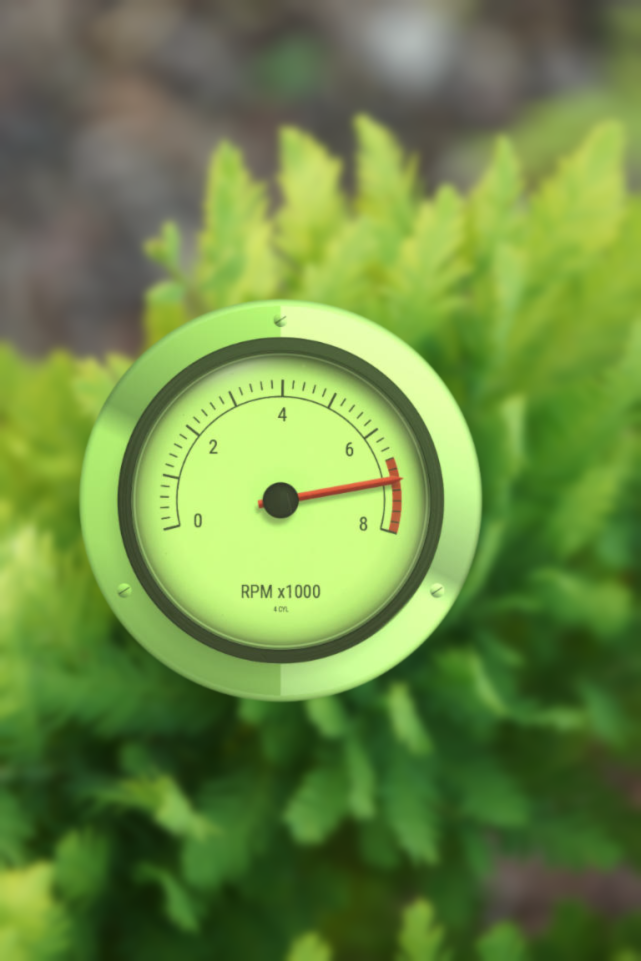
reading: 7000 rpm
